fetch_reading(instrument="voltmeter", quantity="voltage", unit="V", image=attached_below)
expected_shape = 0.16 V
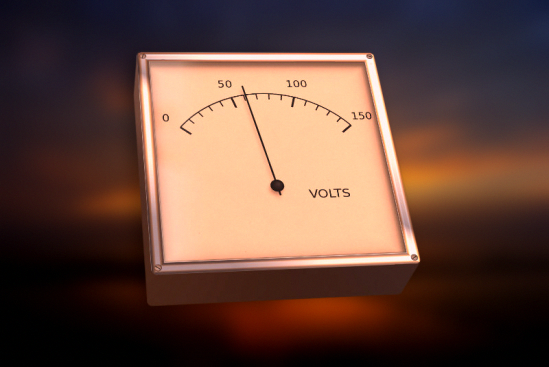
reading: 60 V
